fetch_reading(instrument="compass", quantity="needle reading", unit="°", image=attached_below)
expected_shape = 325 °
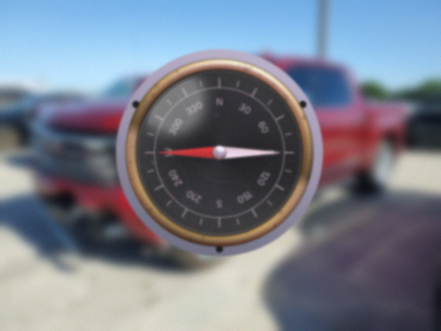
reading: 270 °
